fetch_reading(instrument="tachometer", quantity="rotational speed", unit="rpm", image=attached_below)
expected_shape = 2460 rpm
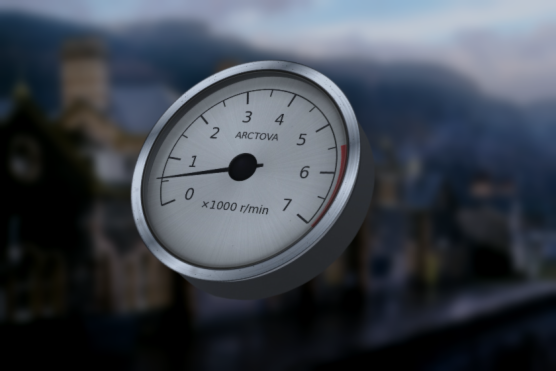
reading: 500 rpm
